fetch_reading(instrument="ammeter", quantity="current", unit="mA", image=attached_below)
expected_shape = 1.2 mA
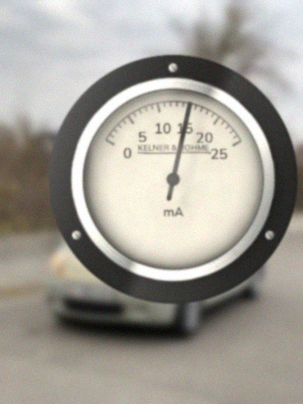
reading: 15 mA
